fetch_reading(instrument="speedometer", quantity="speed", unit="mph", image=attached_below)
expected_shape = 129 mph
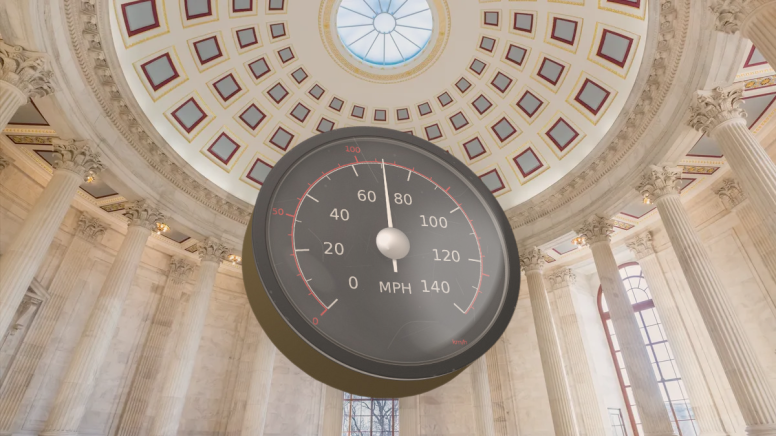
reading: 70 mph
